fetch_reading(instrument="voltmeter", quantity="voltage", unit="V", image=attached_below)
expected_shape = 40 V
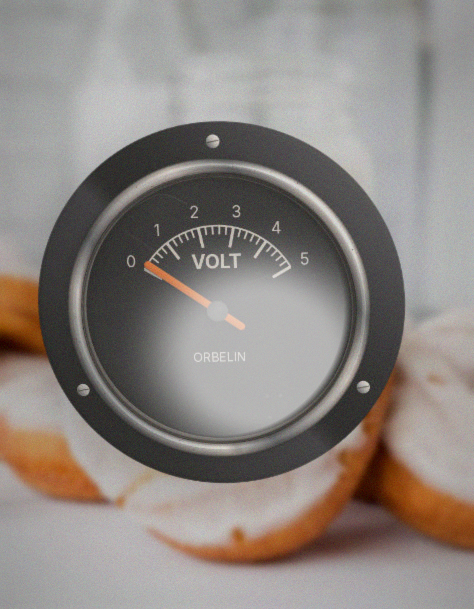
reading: 0.2 V
